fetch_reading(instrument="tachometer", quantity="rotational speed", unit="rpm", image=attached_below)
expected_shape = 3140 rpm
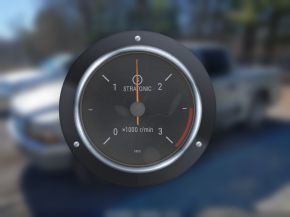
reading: 1500 rpm
